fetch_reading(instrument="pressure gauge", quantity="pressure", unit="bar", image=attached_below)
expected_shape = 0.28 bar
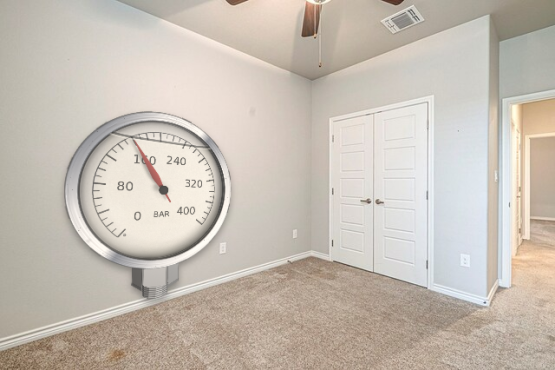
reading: 160 bar
